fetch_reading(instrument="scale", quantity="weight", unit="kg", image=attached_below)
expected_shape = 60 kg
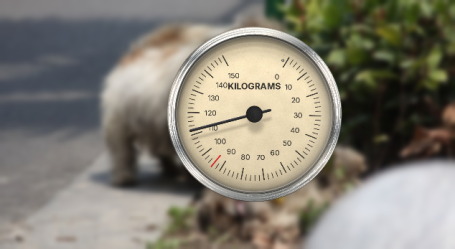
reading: 112 kg
